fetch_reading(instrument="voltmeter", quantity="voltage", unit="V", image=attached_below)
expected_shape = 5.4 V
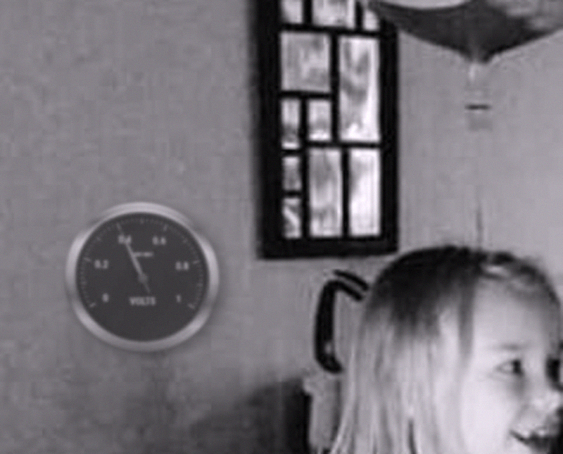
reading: 0.4 V
